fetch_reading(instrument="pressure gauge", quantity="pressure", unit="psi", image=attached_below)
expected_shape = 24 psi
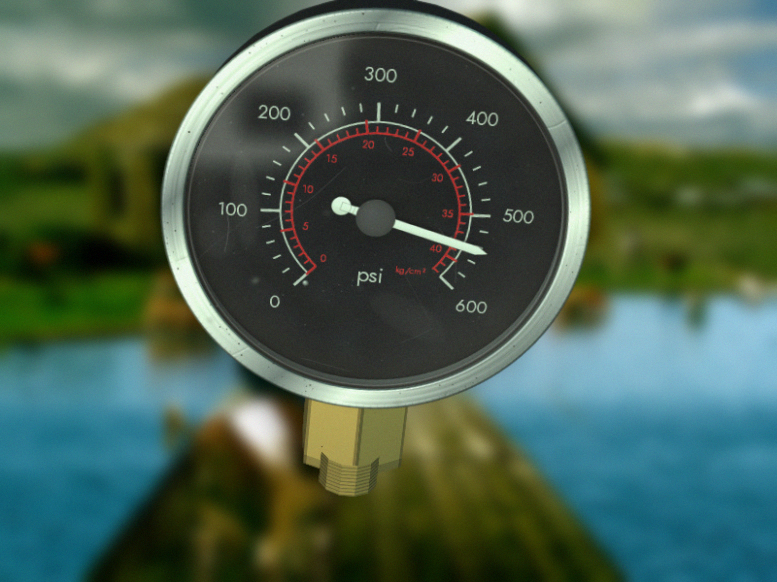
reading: 540 psi
